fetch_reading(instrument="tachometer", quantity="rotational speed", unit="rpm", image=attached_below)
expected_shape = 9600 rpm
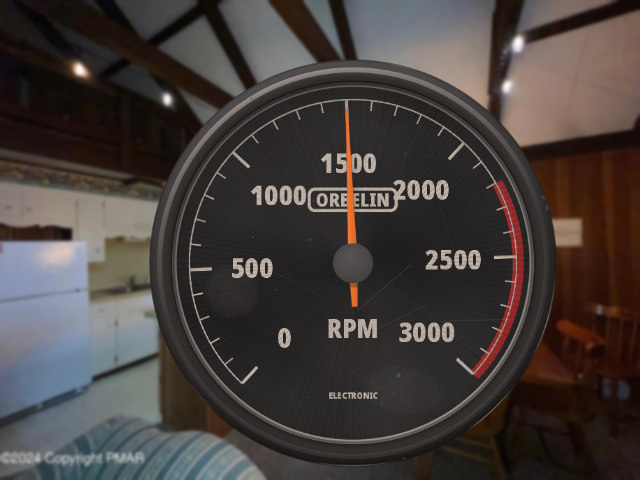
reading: 1500 rpm
